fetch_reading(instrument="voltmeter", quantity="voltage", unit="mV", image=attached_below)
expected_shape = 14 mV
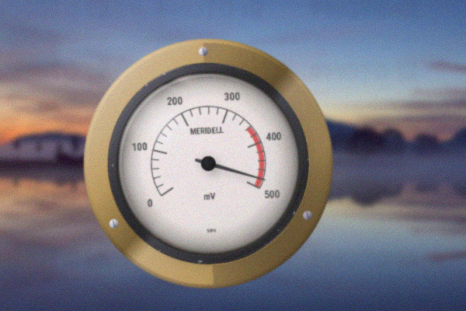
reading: 480 mV
